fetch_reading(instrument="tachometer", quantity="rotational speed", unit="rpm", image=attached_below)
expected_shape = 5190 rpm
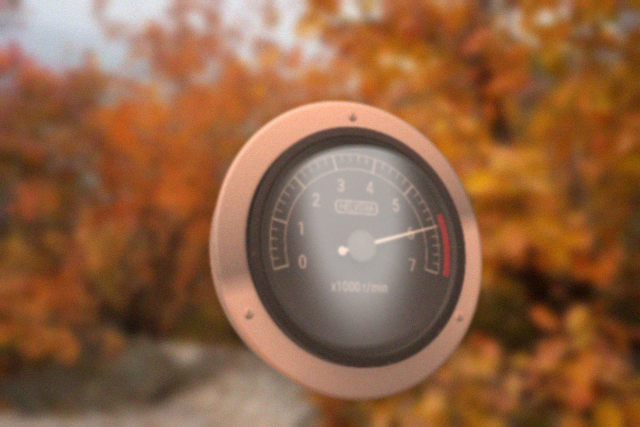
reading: 6000 rpm
